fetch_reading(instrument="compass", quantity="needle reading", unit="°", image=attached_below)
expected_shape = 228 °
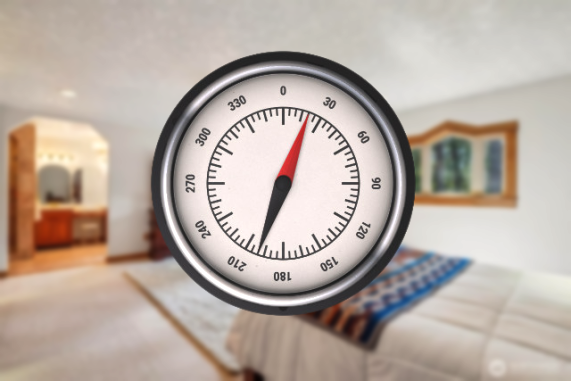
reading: 20 °
